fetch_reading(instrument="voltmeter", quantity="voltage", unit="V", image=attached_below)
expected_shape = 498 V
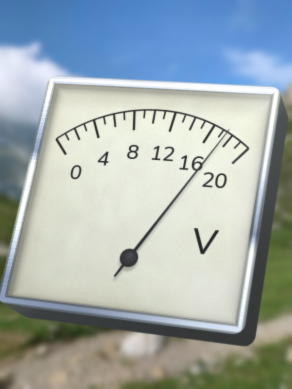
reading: 17.5 V
